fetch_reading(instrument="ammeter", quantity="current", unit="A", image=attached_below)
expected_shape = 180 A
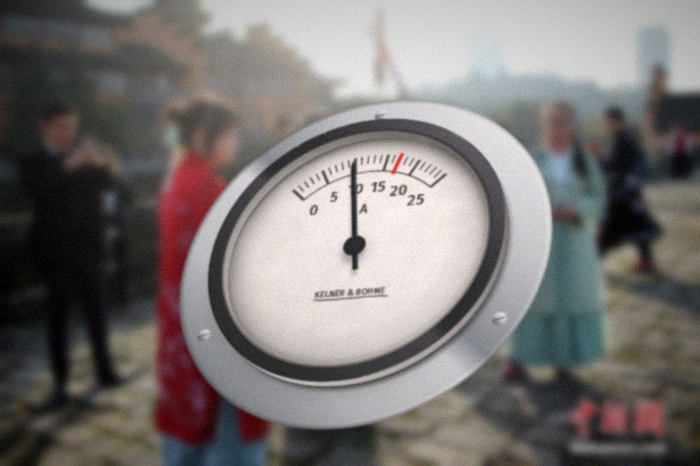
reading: 10 A
